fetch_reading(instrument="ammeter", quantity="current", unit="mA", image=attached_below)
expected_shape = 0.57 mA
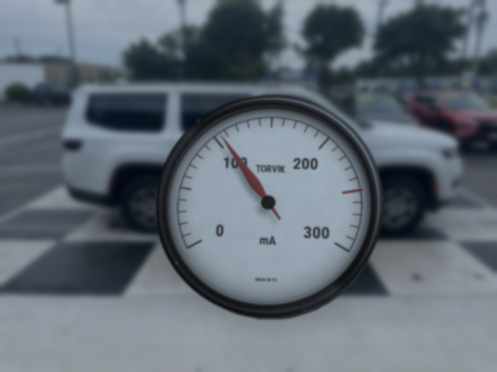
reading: 105 mA
